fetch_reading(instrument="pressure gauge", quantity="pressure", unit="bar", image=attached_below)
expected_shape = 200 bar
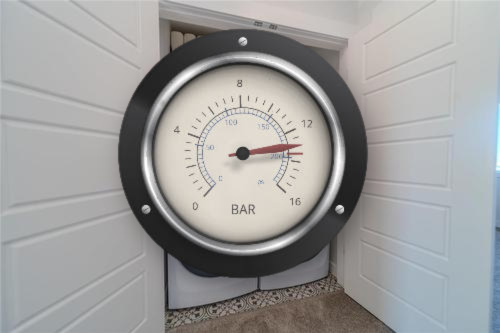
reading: 13 bar
